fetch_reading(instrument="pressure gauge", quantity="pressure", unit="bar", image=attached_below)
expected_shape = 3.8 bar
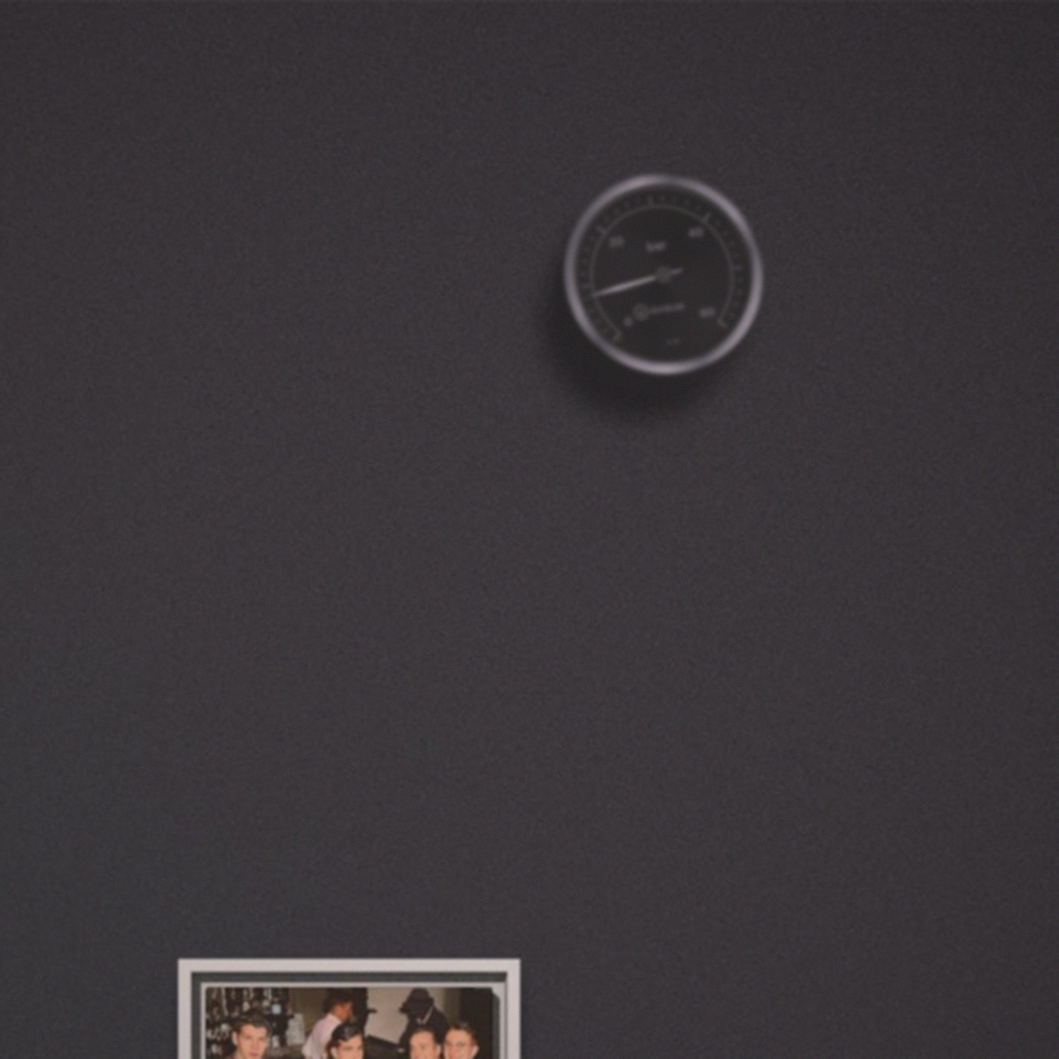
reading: 8 bar
